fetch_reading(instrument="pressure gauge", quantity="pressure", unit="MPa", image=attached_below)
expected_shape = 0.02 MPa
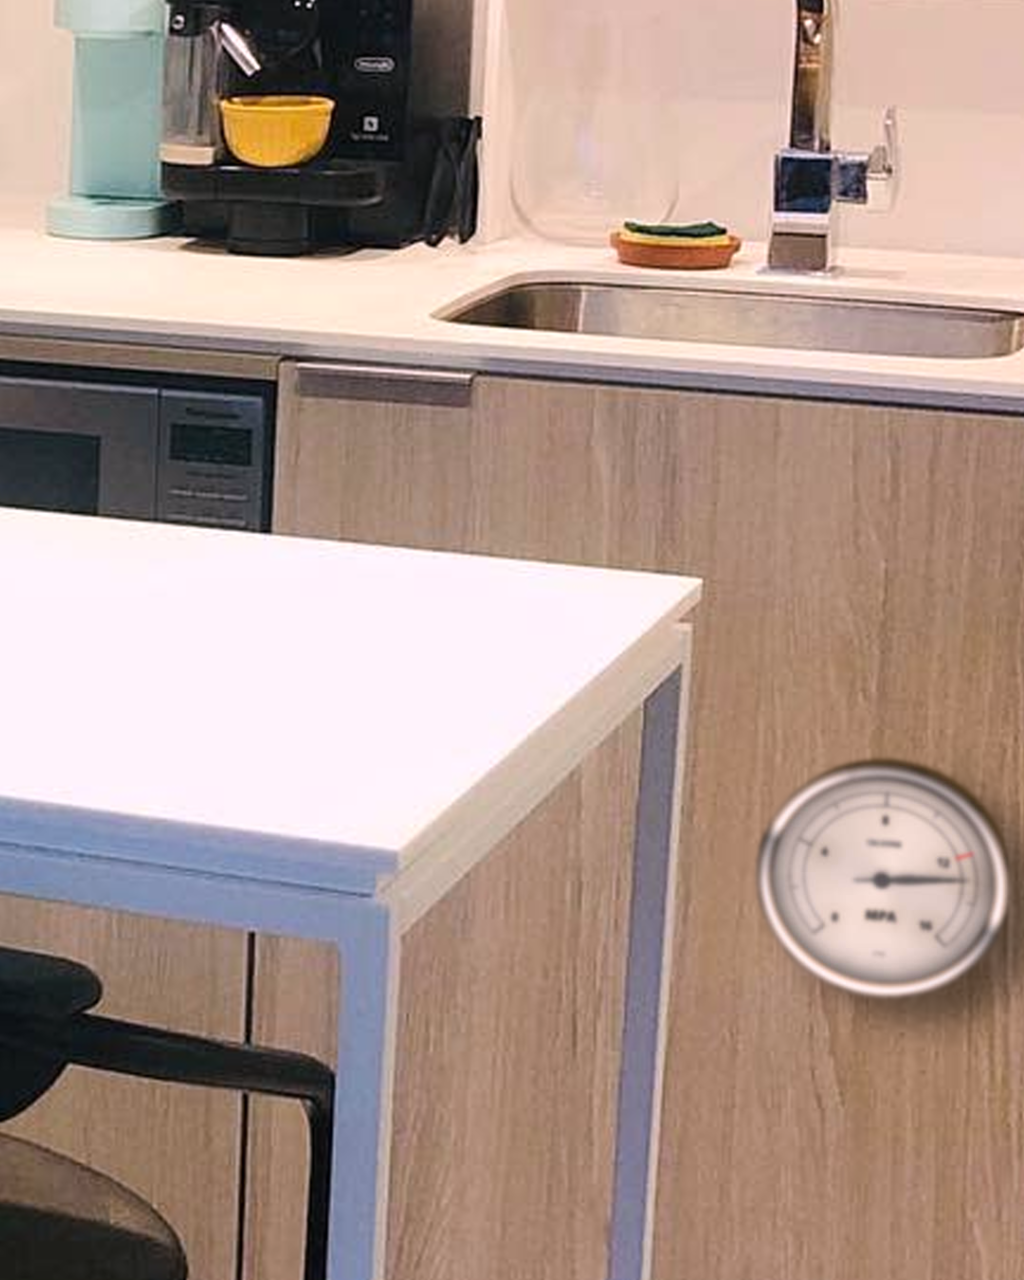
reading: 13 MPa
